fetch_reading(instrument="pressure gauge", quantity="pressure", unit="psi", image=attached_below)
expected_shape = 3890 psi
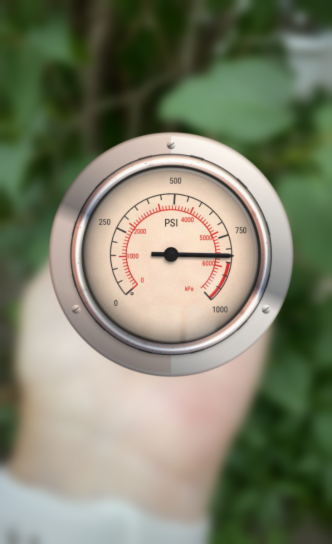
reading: 825 psi
